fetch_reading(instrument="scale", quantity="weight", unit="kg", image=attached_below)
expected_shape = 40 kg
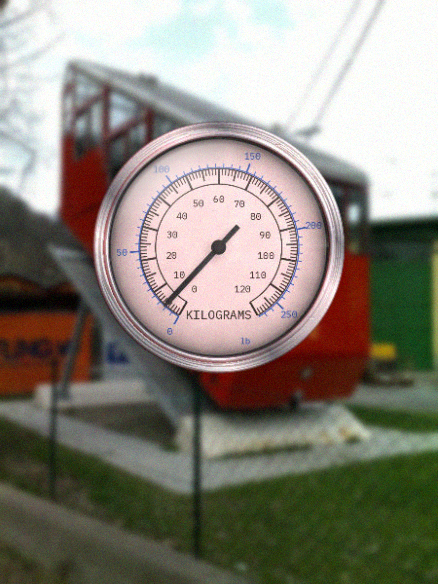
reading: 5 kg
